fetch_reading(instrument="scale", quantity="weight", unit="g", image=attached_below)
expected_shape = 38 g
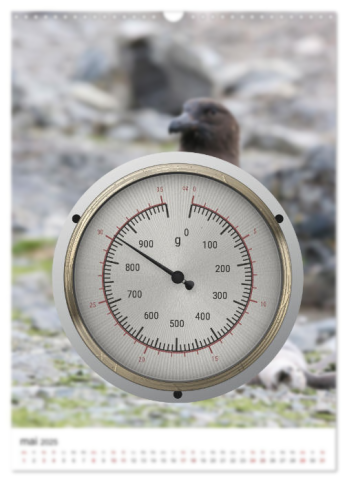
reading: 860 g
